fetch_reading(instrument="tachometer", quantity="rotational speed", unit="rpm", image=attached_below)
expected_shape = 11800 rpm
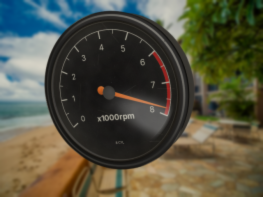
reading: 7750 rpm
